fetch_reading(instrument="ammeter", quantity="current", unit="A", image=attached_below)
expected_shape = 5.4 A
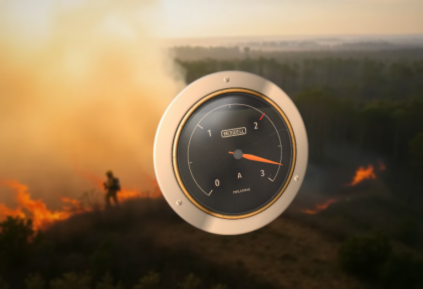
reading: 2.75 A
